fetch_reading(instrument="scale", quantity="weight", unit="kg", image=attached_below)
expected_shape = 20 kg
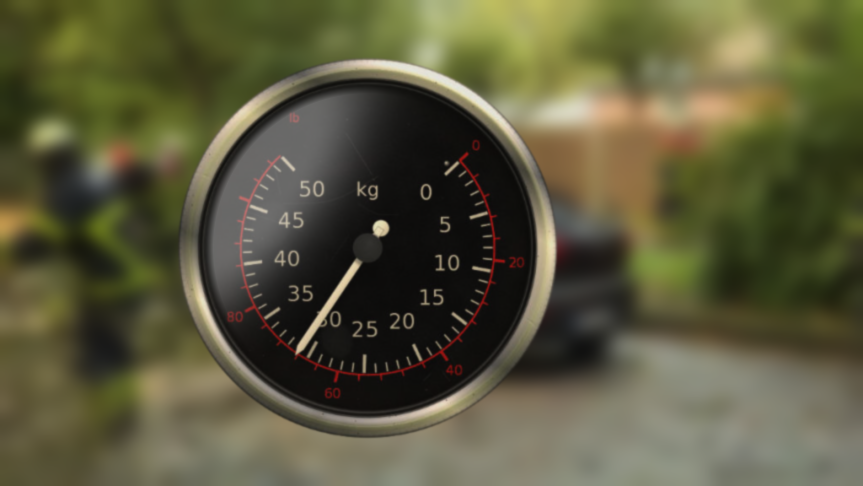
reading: 31 kg
